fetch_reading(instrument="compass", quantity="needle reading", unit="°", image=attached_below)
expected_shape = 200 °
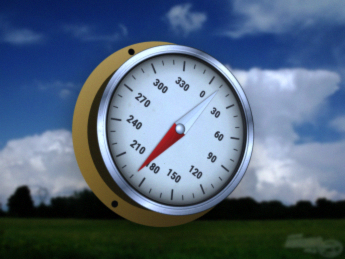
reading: 190 °
